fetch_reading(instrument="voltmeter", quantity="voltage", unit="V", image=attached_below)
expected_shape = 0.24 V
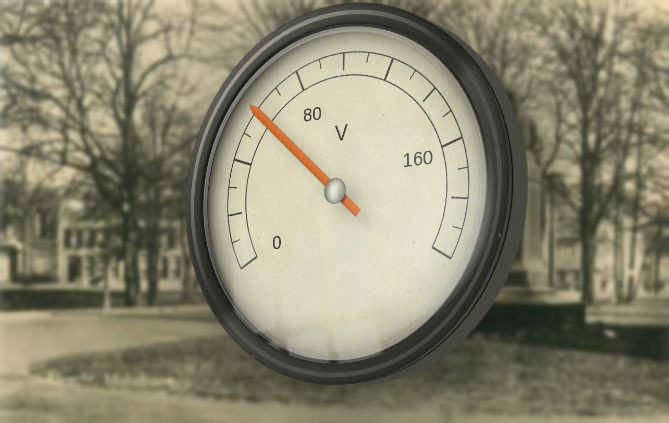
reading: 60 V
